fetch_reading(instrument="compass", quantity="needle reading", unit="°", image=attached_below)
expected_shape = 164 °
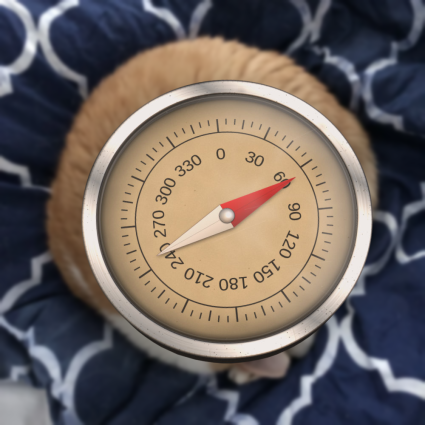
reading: 65 °
